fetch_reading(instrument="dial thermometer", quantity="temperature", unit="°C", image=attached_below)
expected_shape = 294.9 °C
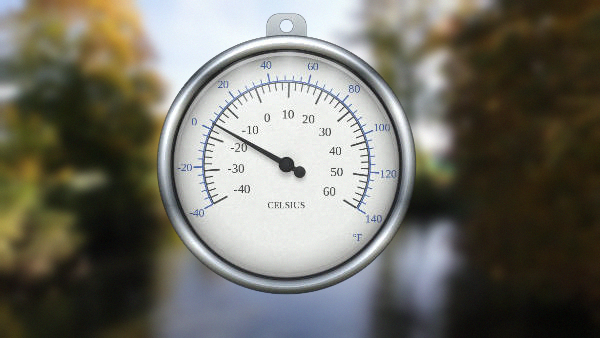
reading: -16 °C
